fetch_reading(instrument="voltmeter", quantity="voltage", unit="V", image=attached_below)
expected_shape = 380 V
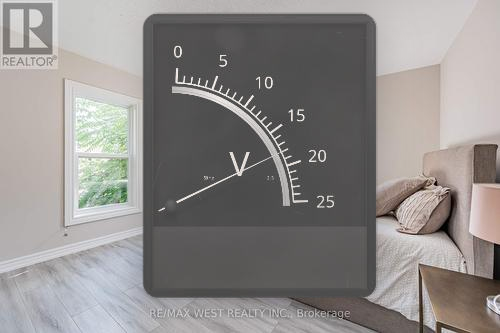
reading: 18 V
